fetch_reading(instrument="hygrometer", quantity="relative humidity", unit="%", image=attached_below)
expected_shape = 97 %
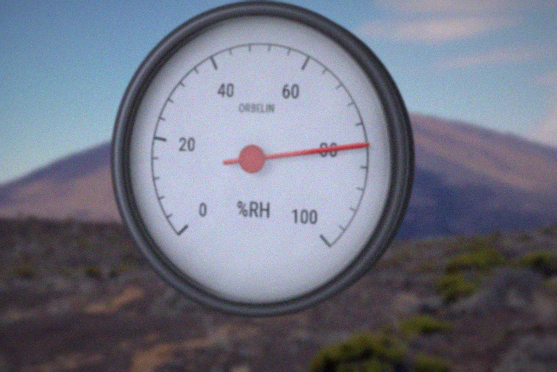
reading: 80 %
